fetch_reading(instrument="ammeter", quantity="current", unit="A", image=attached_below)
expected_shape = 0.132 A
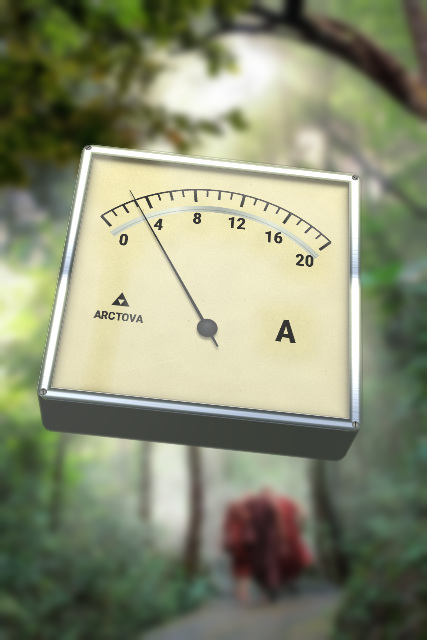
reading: 3 A
